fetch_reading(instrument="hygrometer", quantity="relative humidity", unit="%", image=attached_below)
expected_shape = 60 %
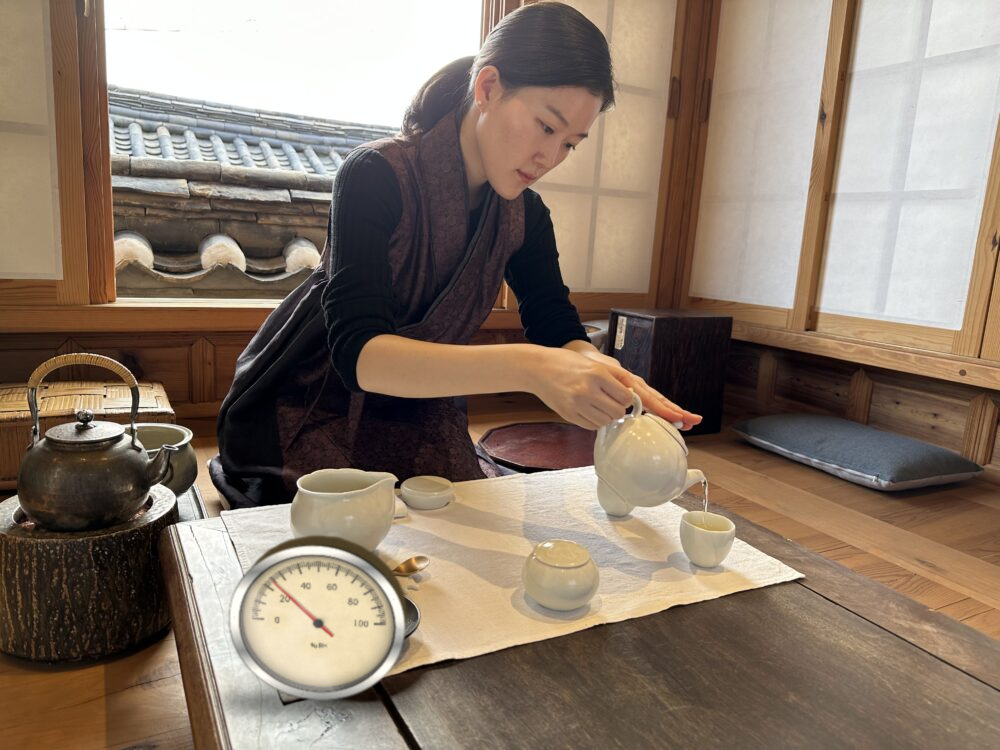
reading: 25 %
